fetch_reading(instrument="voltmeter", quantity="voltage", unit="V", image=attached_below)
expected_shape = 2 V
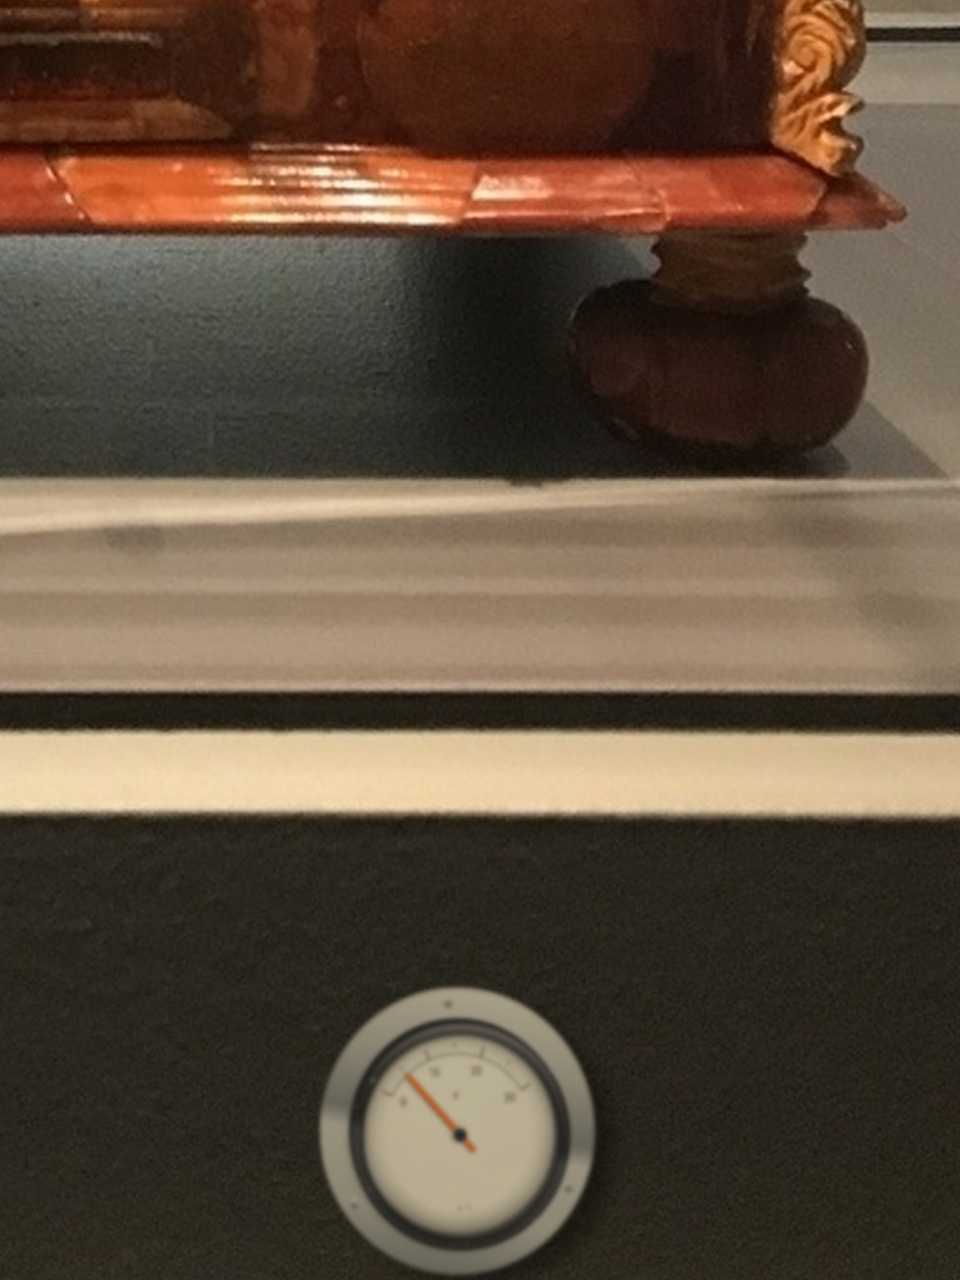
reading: 5 V
